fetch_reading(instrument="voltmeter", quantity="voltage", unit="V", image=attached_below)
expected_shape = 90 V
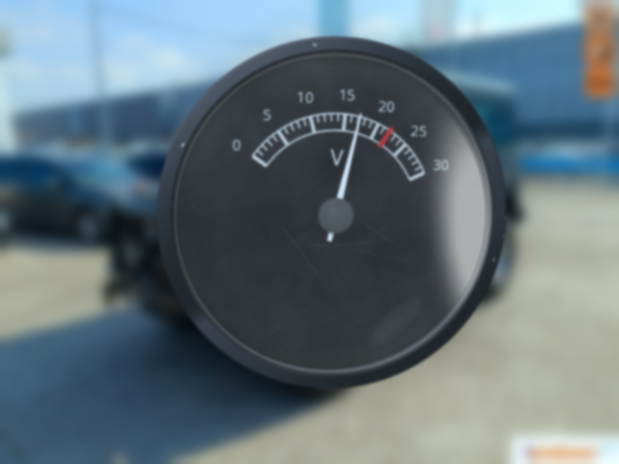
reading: 17 V
